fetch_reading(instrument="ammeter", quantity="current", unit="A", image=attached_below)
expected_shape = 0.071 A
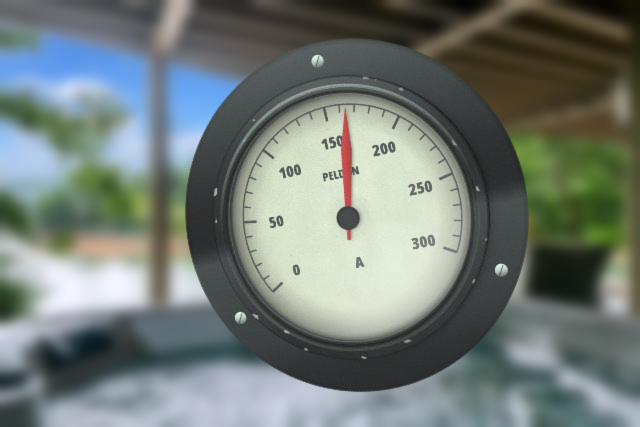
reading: 165 A
